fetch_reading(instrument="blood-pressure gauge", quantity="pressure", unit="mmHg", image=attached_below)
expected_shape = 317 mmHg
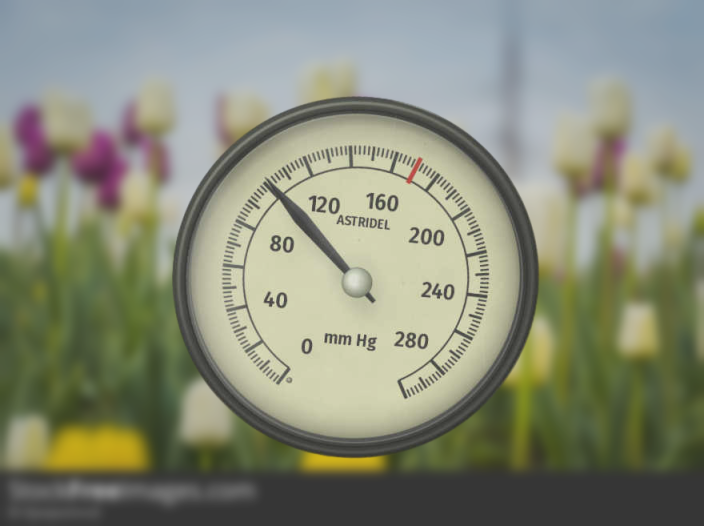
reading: 102 mmHg
